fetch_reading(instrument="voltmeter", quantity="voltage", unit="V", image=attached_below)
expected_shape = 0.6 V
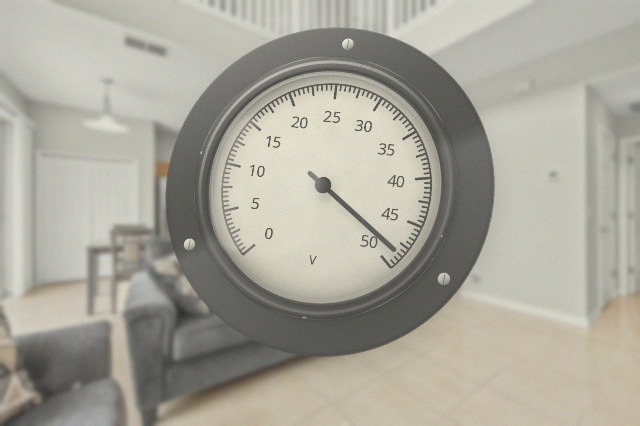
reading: 48.5 V
